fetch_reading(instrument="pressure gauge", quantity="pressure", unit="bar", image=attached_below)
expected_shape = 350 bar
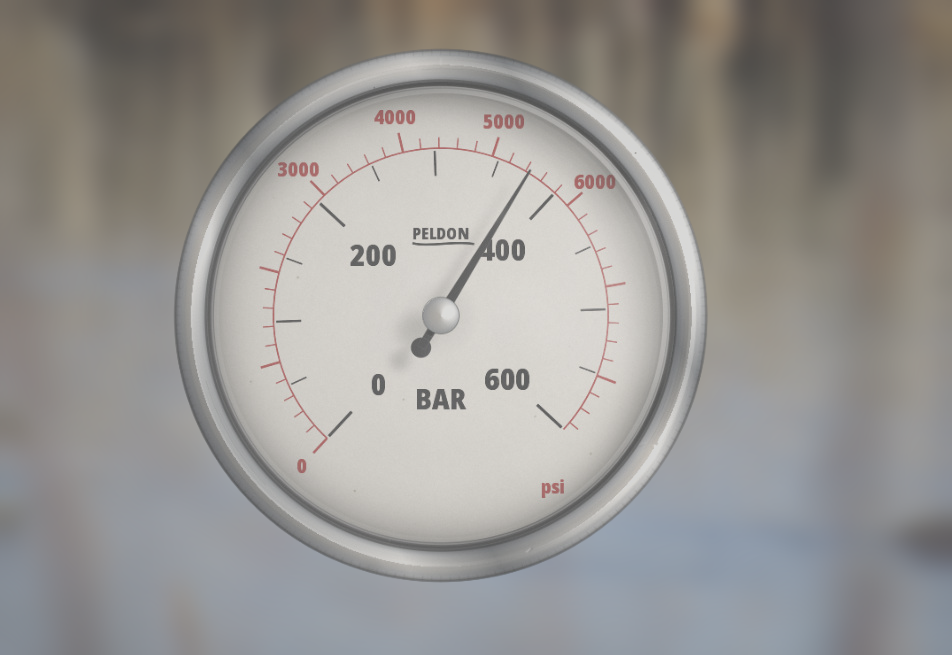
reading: 375 bar
